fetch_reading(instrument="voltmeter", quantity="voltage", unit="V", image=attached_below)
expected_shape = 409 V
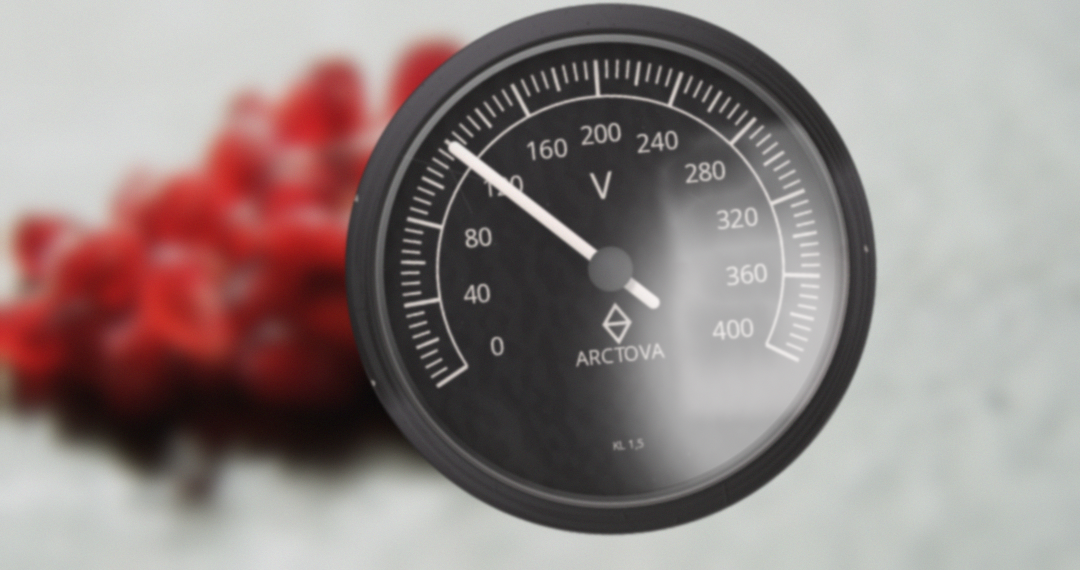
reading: 120 V
